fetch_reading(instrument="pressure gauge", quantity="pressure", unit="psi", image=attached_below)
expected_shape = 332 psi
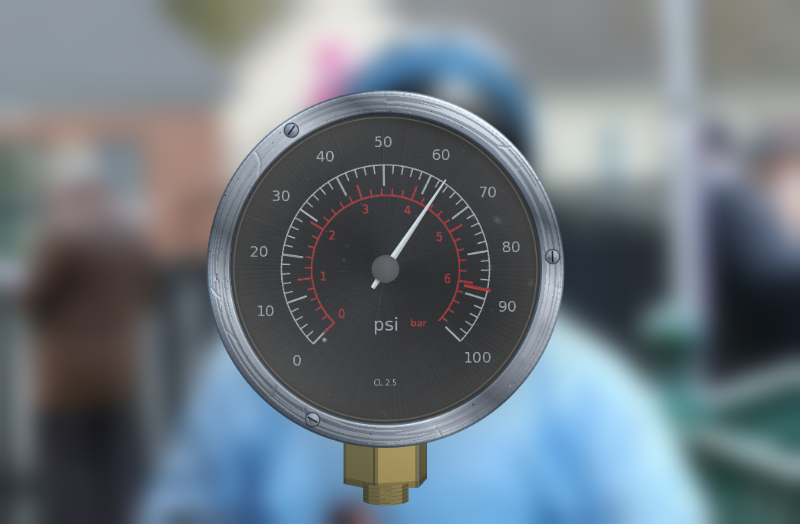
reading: 63 psi
